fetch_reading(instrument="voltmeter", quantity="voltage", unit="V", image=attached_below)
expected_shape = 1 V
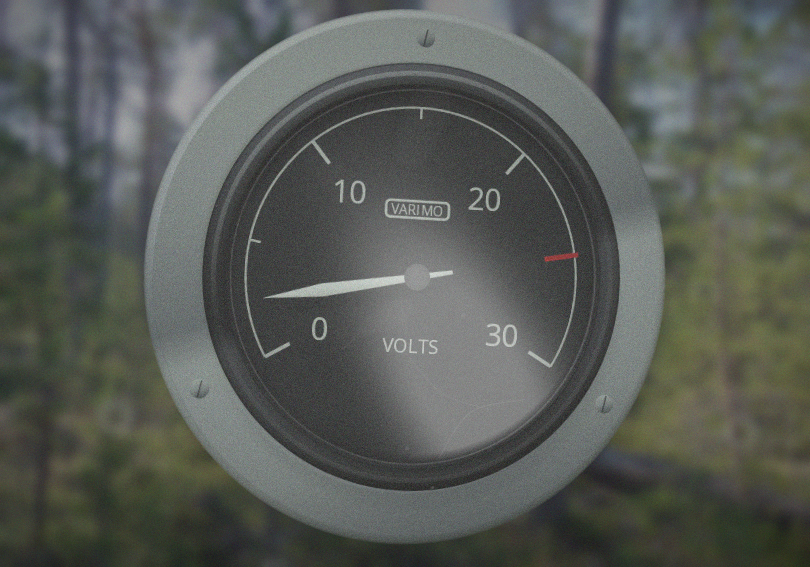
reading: 2.5 V
